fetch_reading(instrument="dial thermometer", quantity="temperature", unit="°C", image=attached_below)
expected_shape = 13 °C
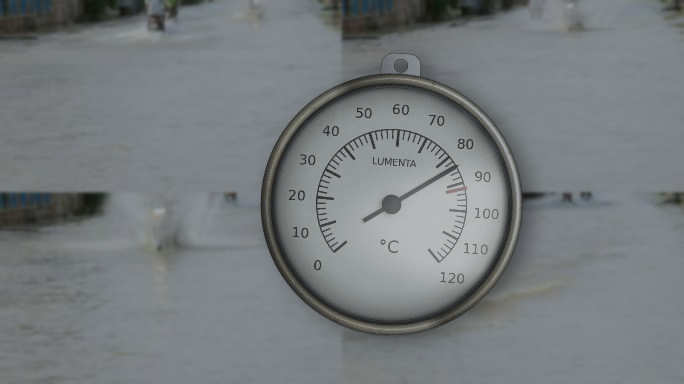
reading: 84 °C
